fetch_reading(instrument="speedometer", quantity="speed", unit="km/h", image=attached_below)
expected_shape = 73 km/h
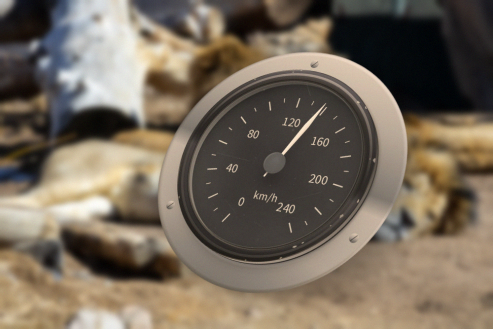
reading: 140 km/h
